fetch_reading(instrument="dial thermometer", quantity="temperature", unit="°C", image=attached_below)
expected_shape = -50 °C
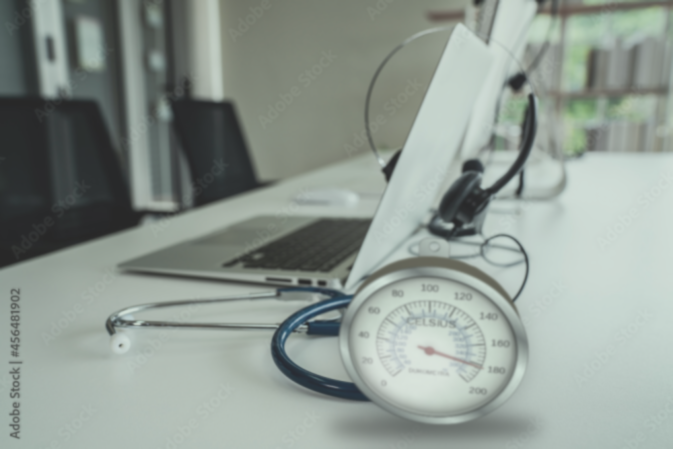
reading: 180 °C
